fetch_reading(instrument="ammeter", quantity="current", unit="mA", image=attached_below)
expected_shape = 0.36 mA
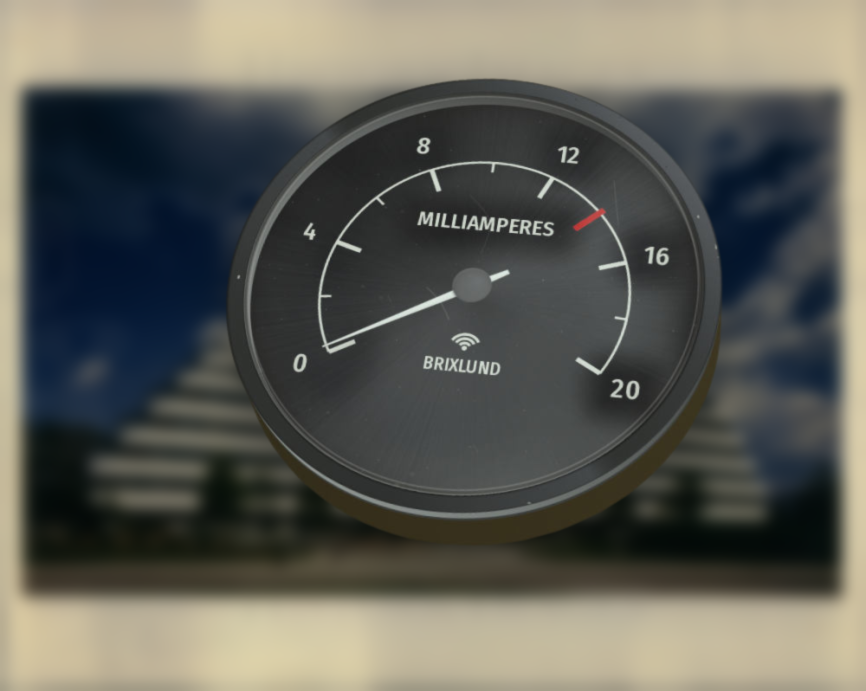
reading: 0 mA
